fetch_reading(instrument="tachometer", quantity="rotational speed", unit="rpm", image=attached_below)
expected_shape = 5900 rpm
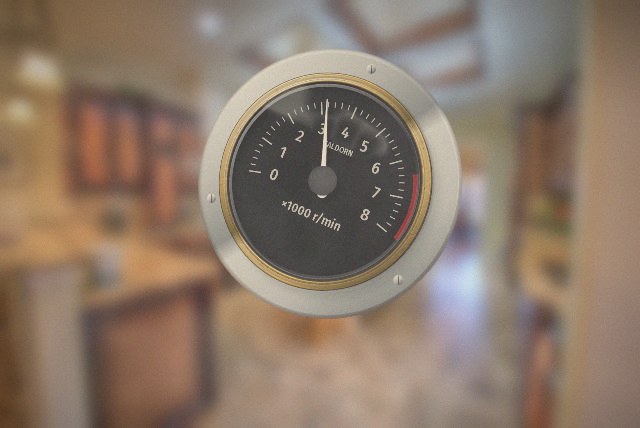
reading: 3200 rpm
